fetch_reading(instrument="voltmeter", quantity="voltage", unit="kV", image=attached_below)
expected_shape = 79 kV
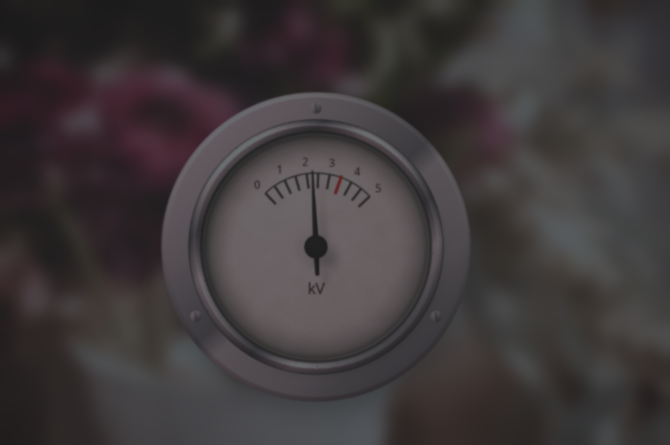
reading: 2.25 kV
